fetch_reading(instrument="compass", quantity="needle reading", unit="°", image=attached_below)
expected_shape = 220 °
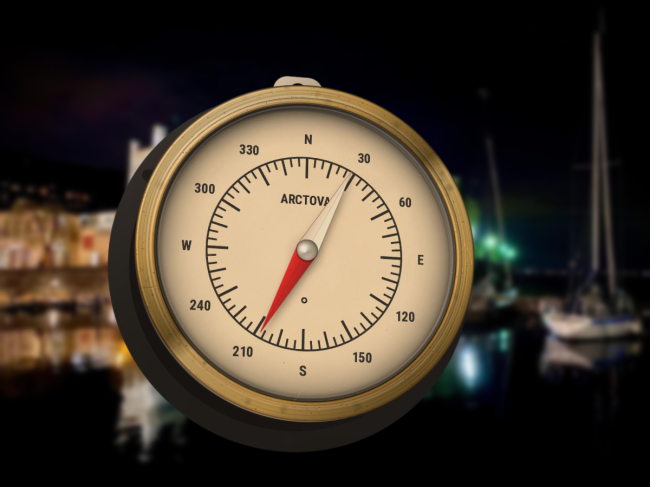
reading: 207.5 °
